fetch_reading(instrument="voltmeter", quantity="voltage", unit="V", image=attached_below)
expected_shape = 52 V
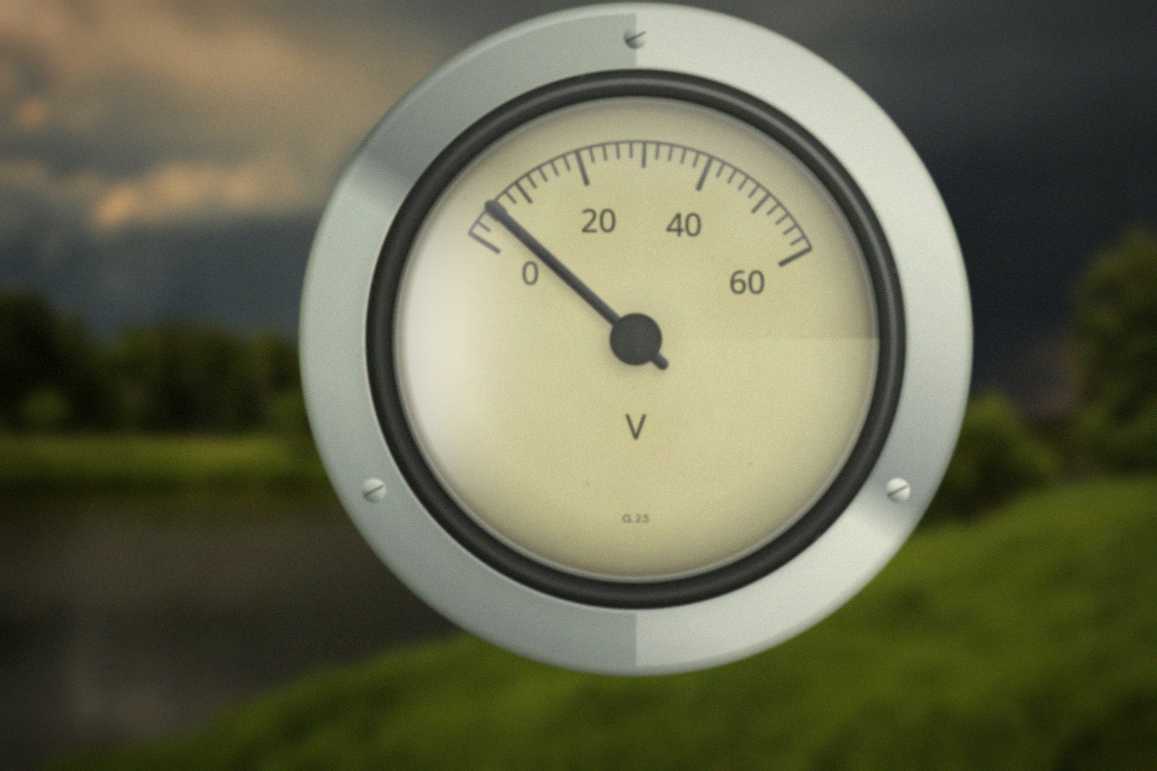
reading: 5 V
